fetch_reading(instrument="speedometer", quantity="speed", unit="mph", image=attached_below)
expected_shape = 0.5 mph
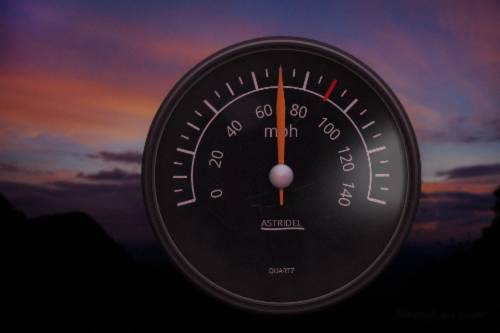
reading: 70 mph
